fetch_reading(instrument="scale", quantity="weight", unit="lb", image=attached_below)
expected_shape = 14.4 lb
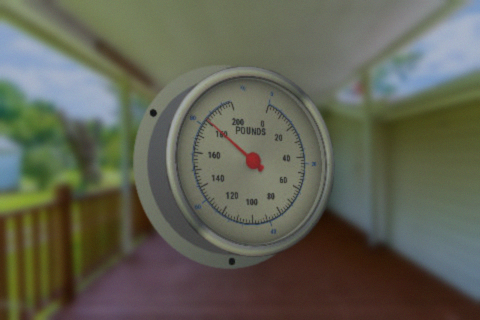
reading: 180 lb
